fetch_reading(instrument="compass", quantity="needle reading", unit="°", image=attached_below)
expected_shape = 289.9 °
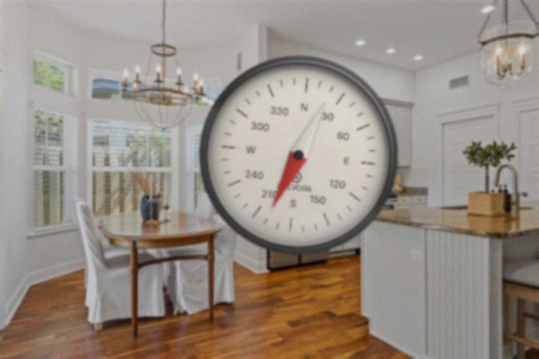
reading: 200 °
